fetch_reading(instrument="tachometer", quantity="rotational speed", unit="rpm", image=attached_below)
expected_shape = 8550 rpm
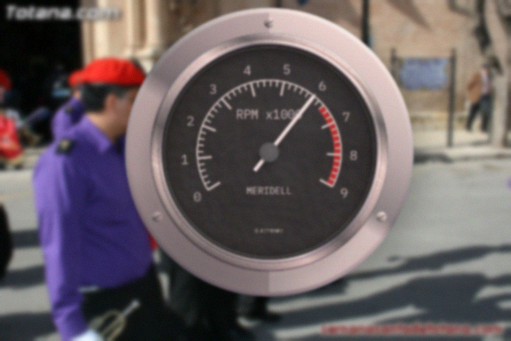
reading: 6000 rpm
